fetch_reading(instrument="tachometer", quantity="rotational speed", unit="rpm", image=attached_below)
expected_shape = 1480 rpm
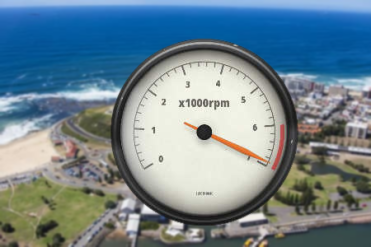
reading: 6900 rpm
